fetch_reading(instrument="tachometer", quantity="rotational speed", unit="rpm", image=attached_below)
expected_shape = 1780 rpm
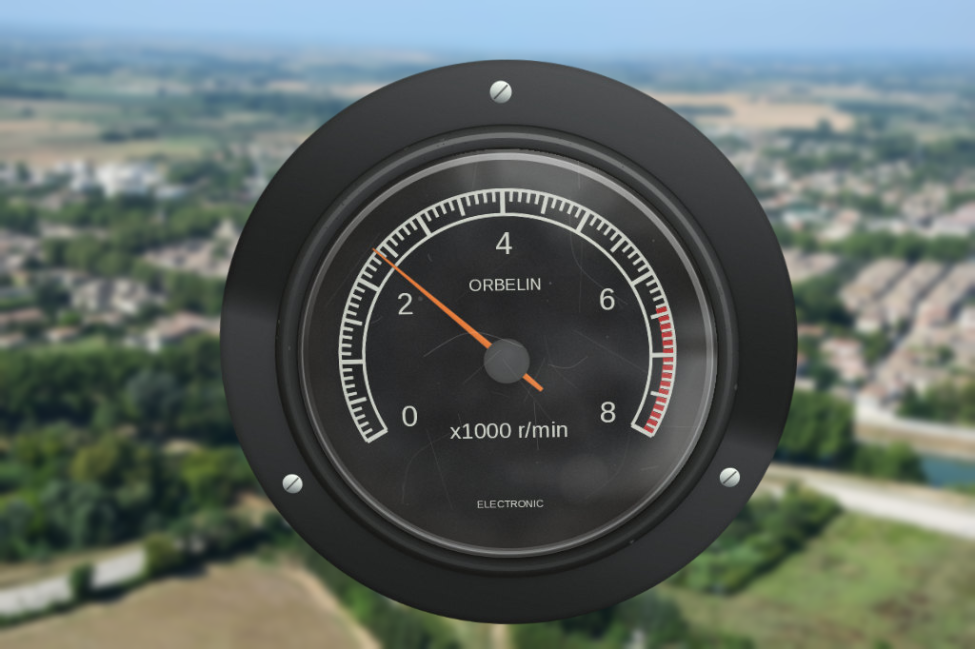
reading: 2400 rpm
